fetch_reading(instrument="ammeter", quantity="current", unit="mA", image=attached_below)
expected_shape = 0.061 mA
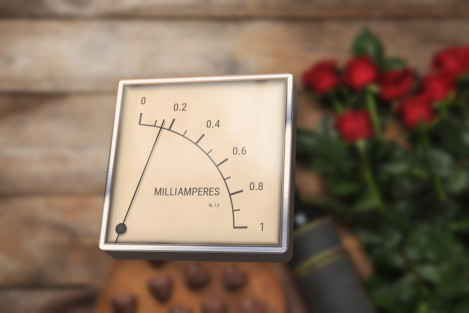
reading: 0.15 mA
